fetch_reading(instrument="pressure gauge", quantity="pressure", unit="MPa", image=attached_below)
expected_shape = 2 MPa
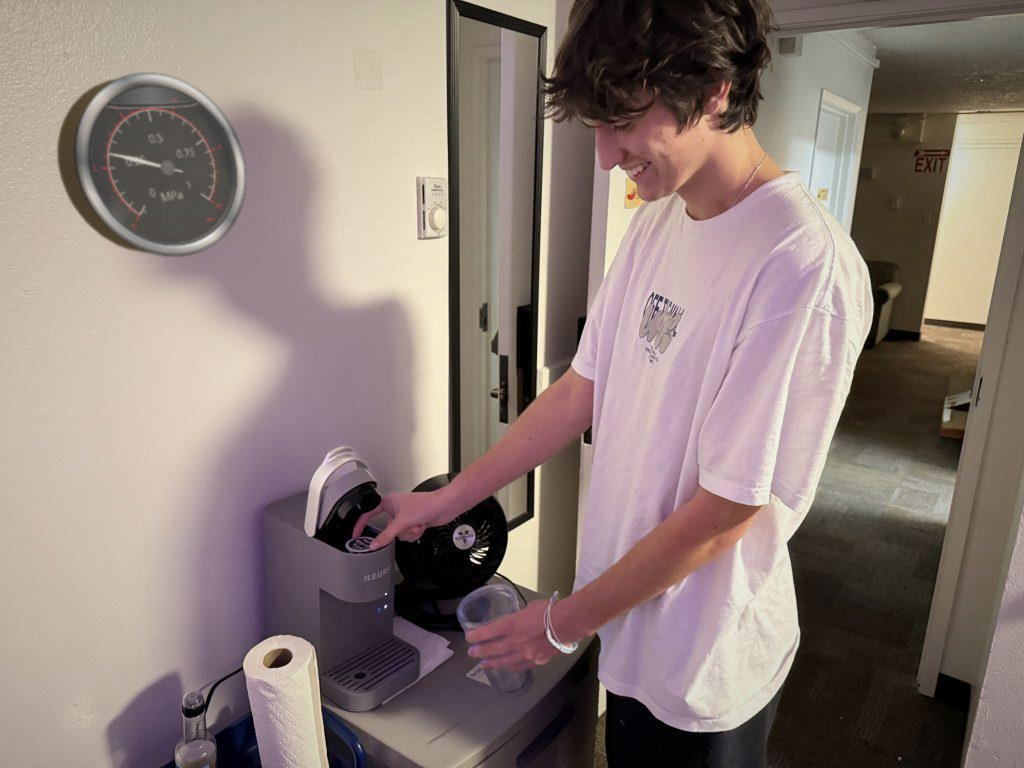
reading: 0.25 MPa
